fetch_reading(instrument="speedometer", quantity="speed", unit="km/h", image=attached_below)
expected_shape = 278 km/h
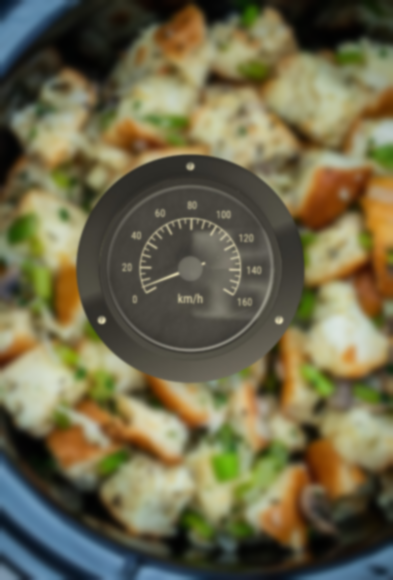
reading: 5 km/h
